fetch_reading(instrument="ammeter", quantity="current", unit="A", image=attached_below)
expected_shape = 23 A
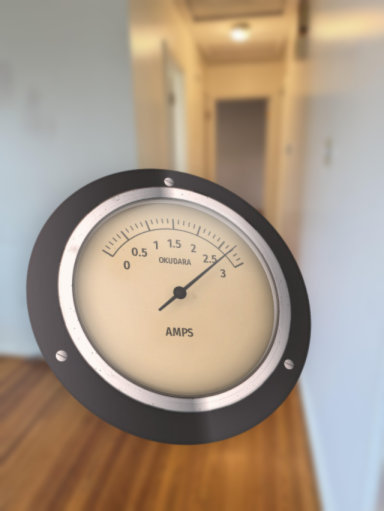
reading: 2.7 A
